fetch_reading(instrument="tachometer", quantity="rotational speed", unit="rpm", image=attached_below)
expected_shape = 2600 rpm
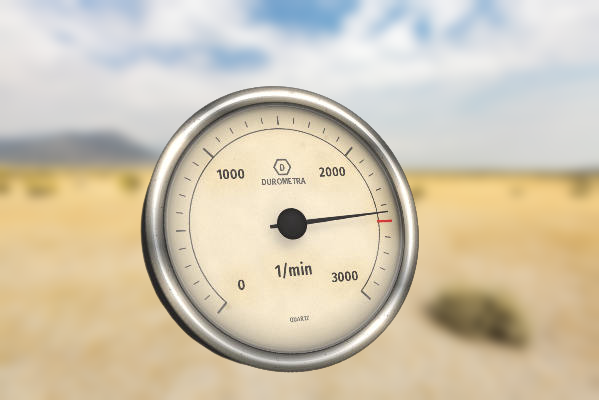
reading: 2450 rpm
